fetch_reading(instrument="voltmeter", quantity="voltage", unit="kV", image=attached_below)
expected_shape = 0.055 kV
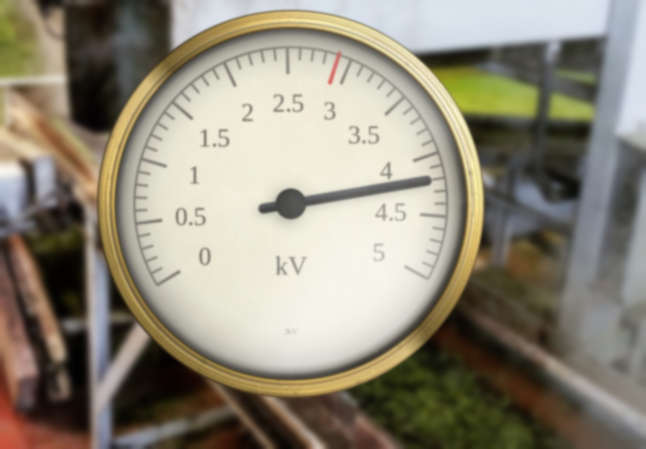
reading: 4.2 kV
